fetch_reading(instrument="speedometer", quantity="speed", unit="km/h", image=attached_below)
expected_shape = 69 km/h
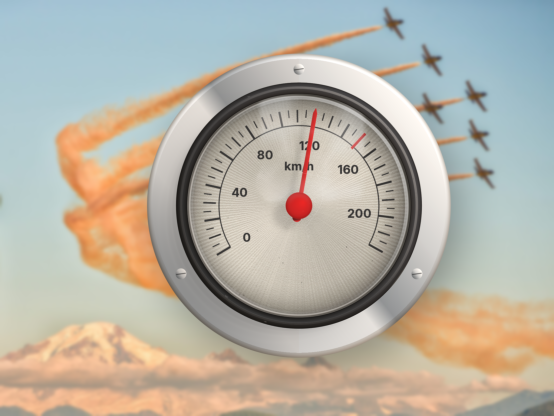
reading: 120 km/h
